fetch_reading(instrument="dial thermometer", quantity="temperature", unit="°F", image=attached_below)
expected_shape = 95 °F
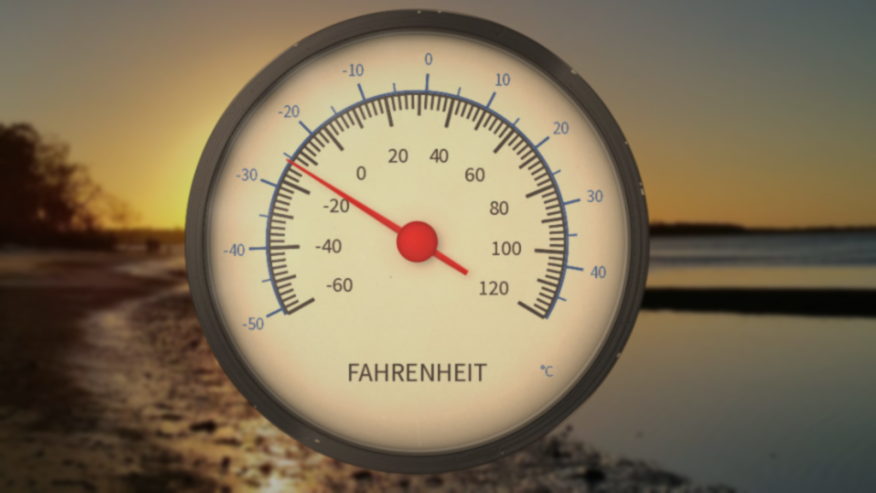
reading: -14 °F
